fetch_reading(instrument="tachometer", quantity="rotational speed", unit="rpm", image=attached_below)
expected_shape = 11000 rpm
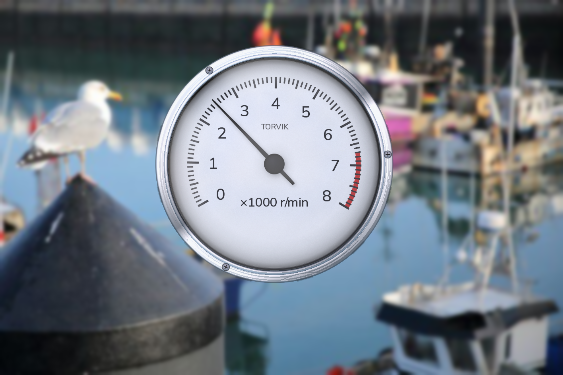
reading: 2500 rpm
